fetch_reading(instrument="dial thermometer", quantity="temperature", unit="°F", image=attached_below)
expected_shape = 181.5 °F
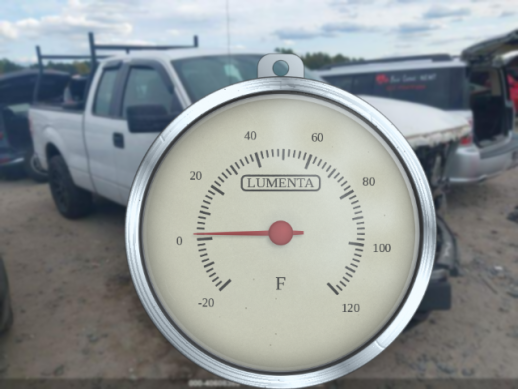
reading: 2 °F
